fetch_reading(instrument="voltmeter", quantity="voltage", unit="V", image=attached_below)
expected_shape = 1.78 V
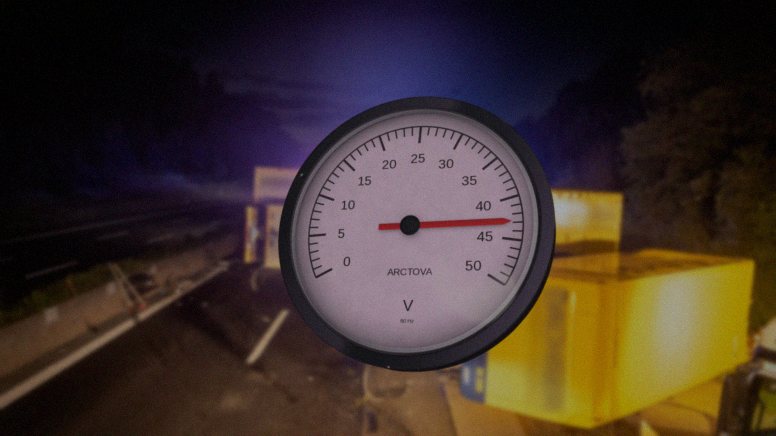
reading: 43 V
